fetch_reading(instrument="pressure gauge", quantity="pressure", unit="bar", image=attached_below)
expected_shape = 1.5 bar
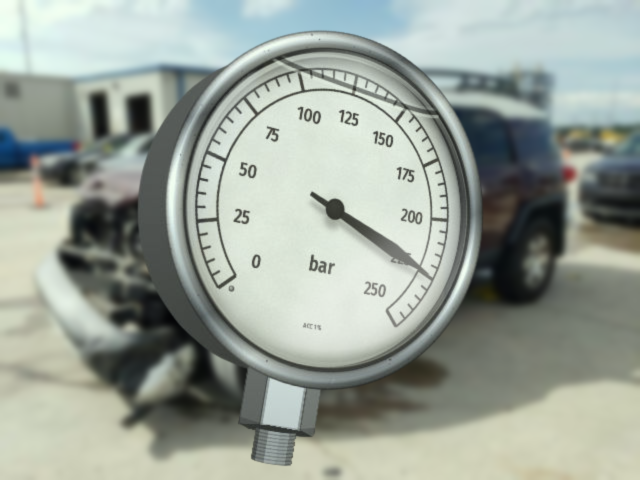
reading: 225 bar
